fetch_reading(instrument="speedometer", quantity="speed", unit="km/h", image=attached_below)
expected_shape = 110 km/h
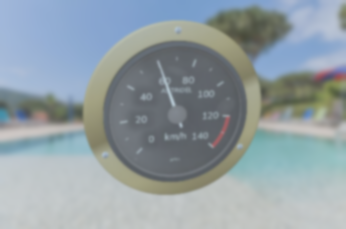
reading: 60 km/h
